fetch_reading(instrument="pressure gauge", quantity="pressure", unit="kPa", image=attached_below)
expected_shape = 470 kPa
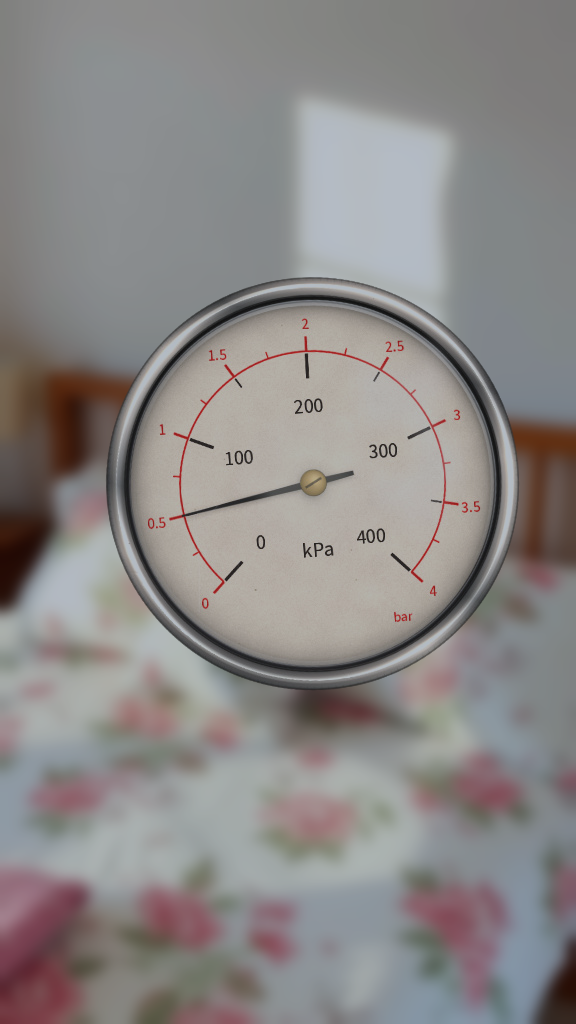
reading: 50 kPa
